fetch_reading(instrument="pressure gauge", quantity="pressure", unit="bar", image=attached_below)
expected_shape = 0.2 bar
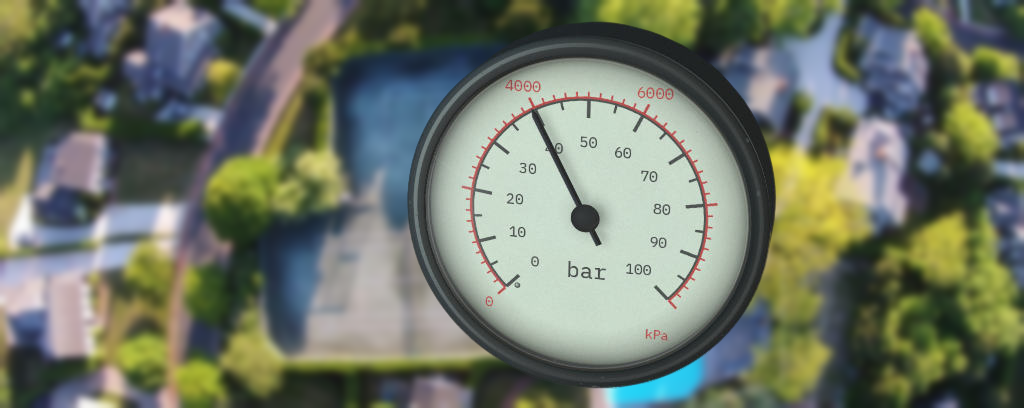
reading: 40 bar
